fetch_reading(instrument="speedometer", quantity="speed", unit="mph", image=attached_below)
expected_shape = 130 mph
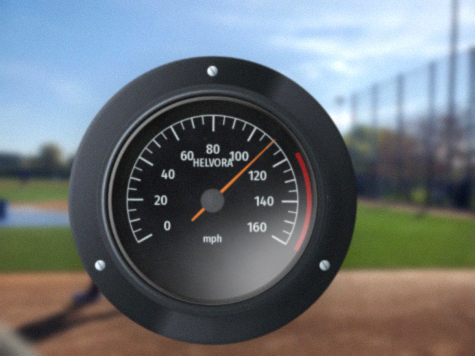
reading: 110 mph
